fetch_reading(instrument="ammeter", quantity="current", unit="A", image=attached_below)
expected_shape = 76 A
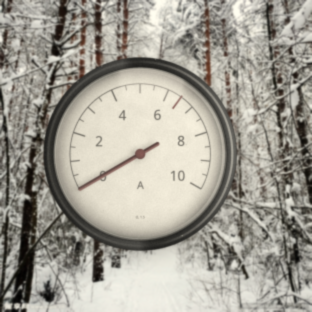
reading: 0 A
